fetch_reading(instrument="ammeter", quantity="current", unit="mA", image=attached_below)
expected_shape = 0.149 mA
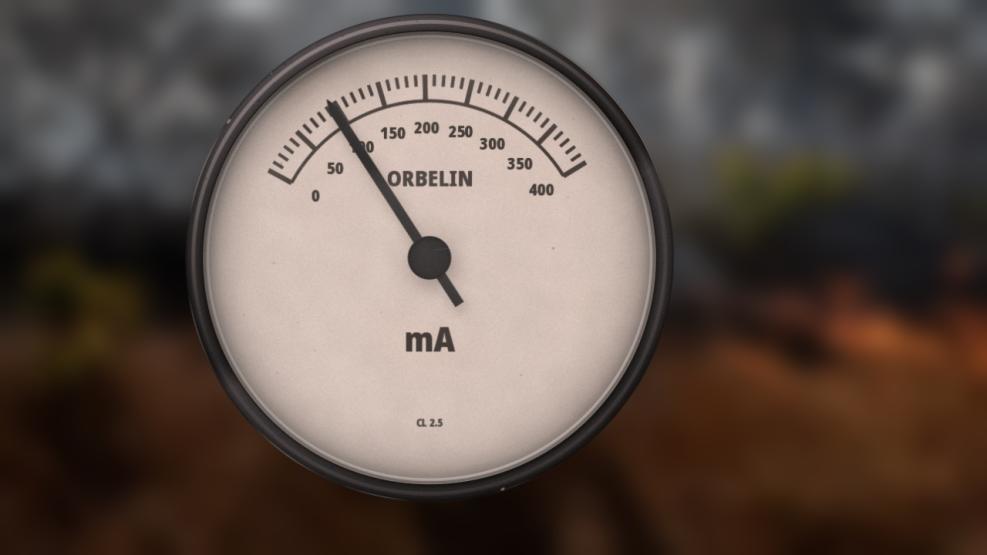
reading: 95 mA
